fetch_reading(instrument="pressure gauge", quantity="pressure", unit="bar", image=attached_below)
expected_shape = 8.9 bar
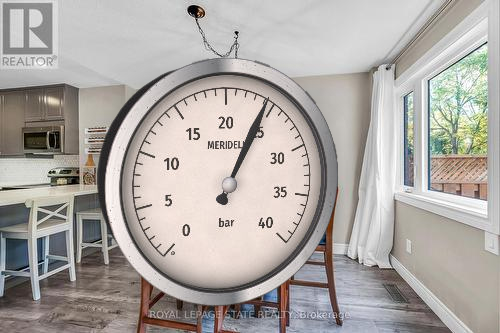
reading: 24 bar
